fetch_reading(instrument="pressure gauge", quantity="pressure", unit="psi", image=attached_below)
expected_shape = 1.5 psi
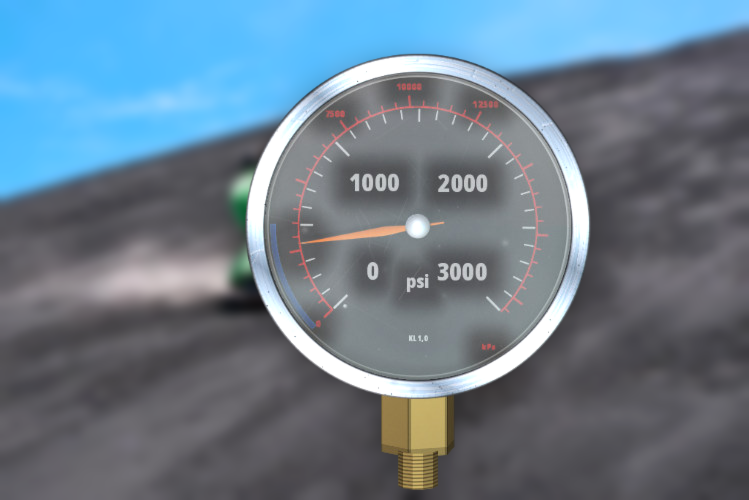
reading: 400 psi
